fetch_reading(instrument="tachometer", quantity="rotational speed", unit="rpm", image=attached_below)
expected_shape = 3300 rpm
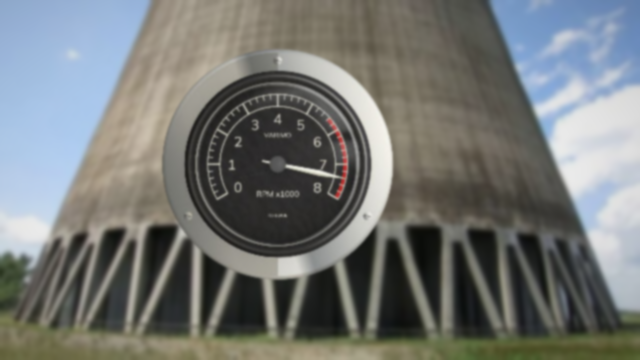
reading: 7400 rpm
